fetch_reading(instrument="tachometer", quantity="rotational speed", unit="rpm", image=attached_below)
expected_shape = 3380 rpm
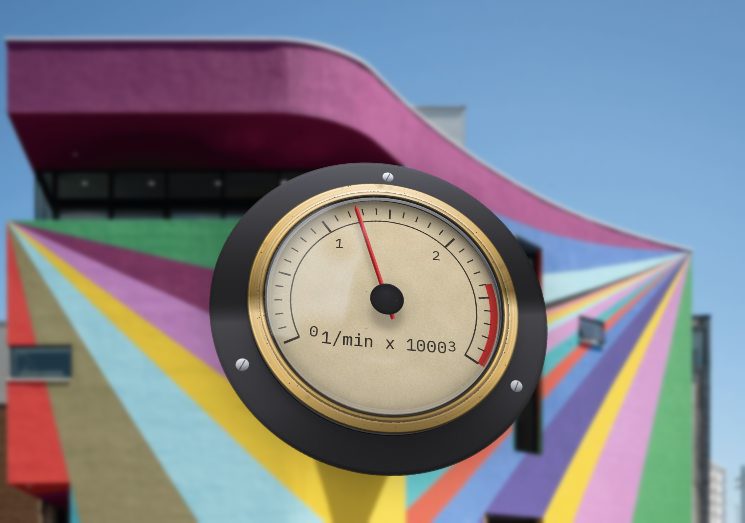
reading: 1250 rpm
